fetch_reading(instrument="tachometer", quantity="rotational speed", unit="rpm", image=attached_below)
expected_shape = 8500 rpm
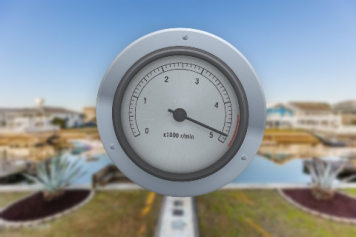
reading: 4800 rpm
